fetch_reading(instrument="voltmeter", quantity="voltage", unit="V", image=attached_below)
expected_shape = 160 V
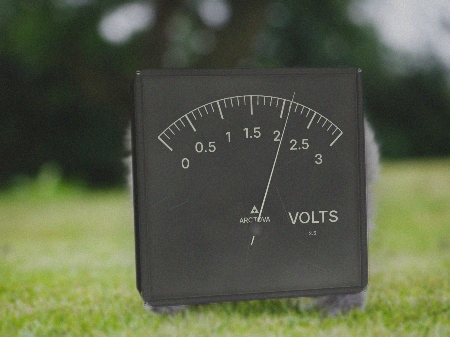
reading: 2.1 V
